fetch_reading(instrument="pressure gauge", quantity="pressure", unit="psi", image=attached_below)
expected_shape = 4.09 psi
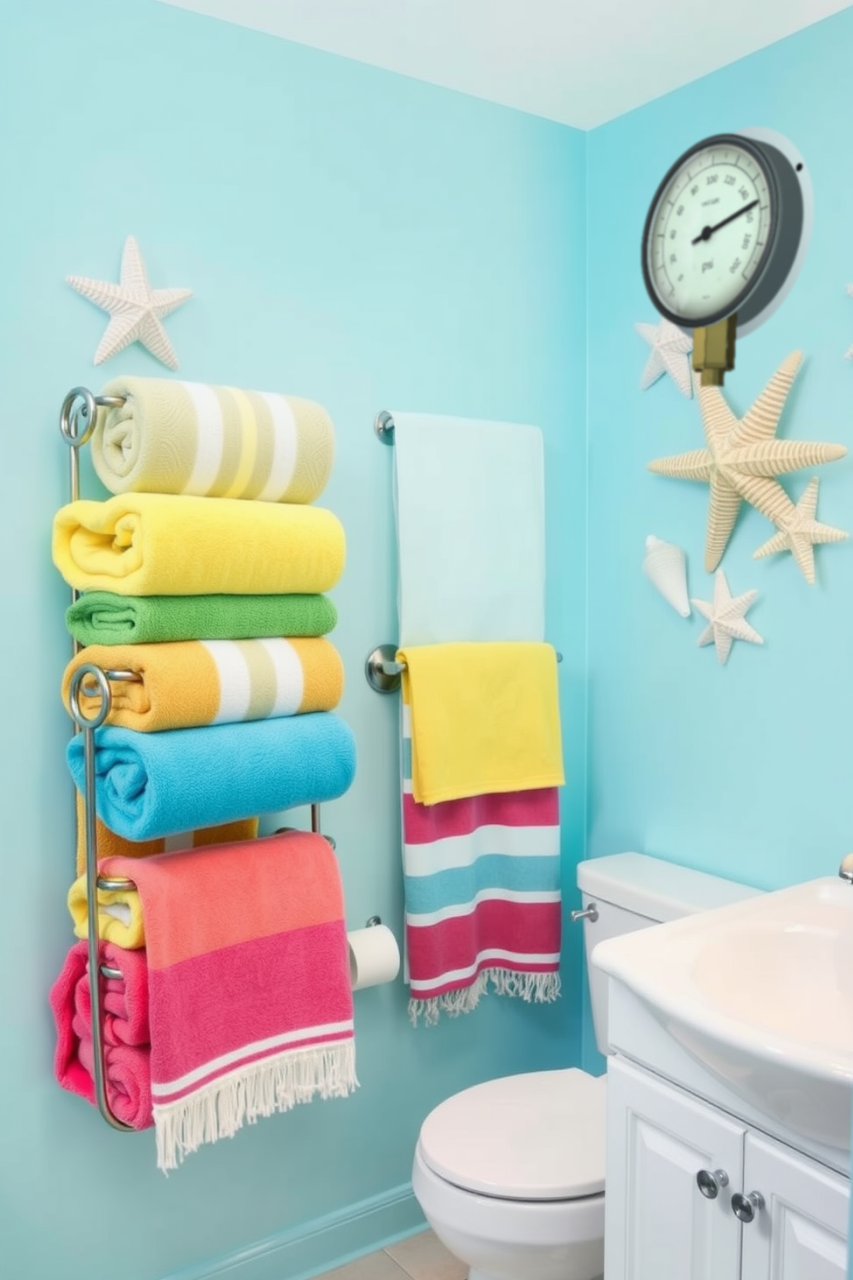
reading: 155 psi
